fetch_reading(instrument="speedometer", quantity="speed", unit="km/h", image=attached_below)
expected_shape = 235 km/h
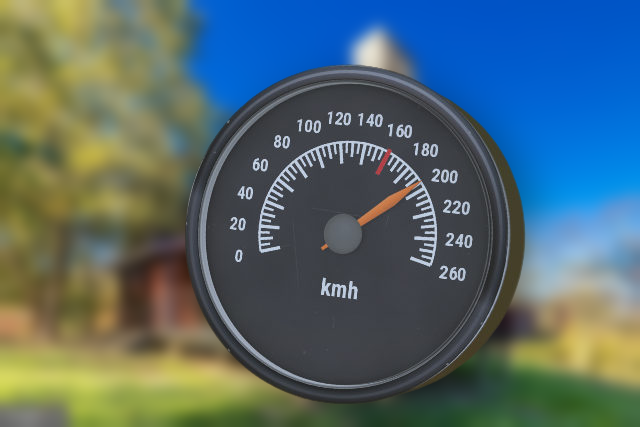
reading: 195 km/h
